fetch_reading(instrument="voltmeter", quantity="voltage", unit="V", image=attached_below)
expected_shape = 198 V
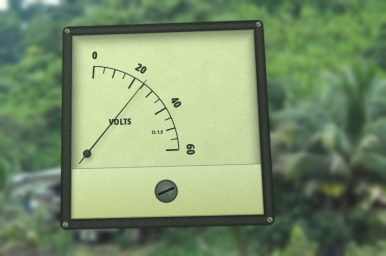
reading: 25 V
